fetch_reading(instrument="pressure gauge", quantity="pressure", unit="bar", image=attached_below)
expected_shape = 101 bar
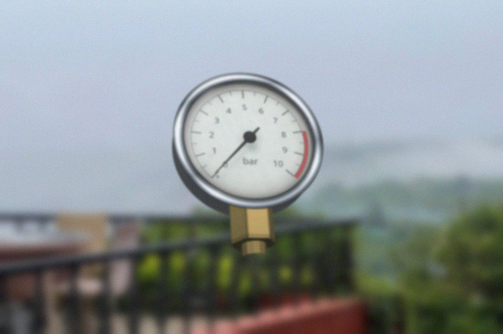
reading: 0 bar
